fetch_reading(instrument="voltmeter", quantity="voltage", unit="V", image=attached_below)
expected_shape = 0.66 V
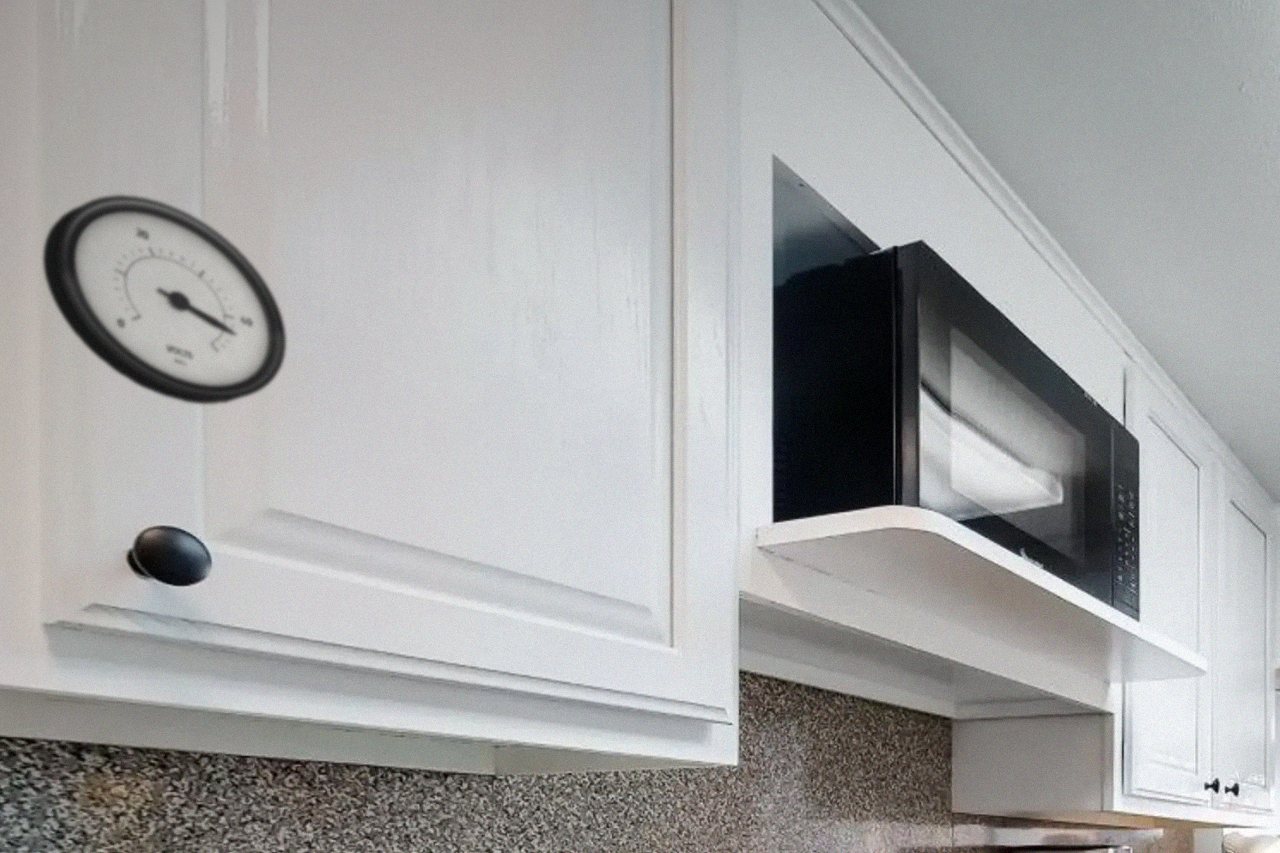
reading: 44 V
